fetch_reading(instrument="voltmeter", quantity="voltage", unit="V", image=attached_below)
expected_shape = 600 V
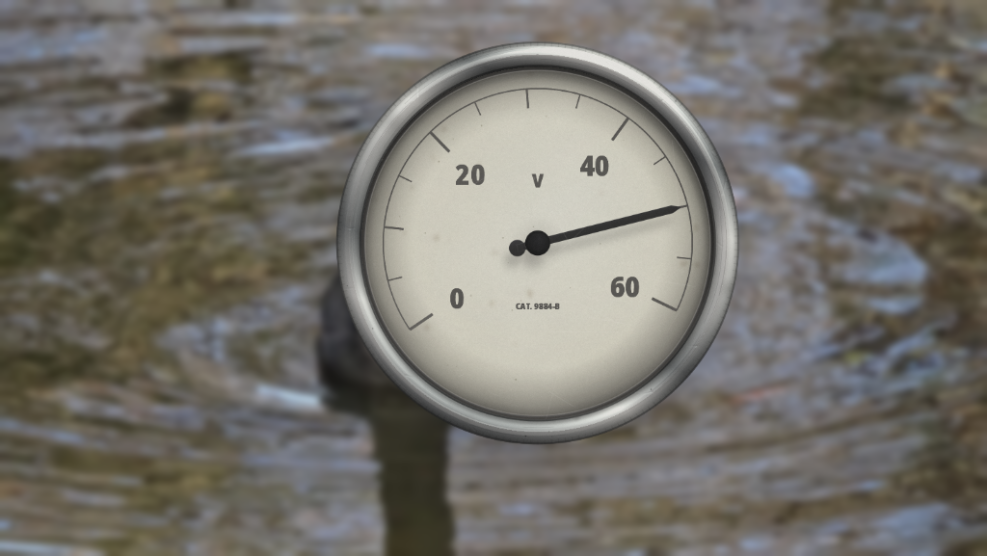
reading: 50 V
